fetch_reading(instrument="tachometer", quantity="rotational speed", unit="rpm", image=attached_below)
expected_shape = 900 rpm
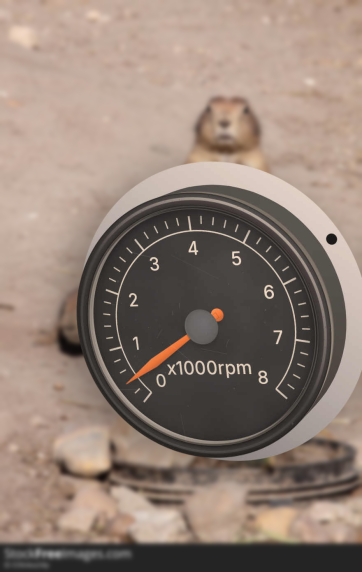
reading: 400 rpm
